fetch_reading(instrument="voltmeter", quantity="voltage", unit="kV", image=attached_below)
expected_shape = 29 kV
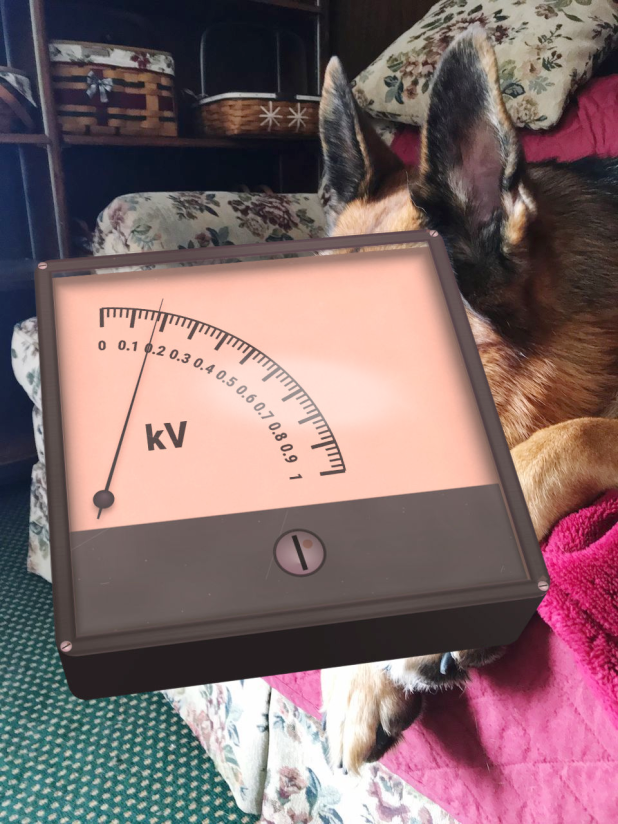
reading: 0.18 kV
